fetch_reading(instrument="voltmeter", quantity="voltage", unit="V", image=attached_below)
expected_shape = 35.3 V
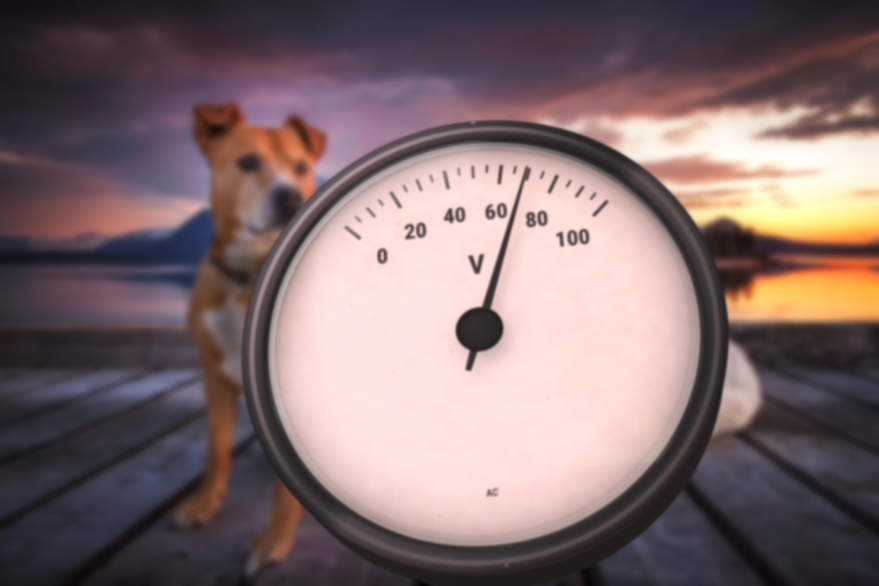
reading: 70 V
